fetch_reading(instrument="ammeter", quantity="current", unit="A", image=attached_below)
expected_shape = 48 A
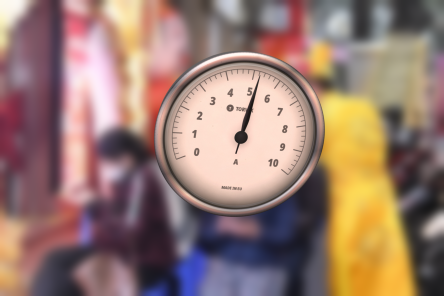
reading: 5.2 A
